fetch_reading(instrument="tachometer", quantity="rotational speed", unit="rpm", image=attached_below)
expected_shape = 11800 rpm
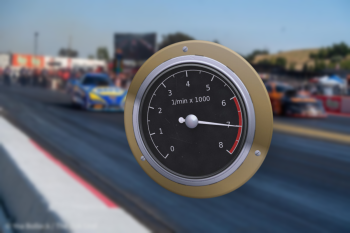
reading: 7000 rpm
